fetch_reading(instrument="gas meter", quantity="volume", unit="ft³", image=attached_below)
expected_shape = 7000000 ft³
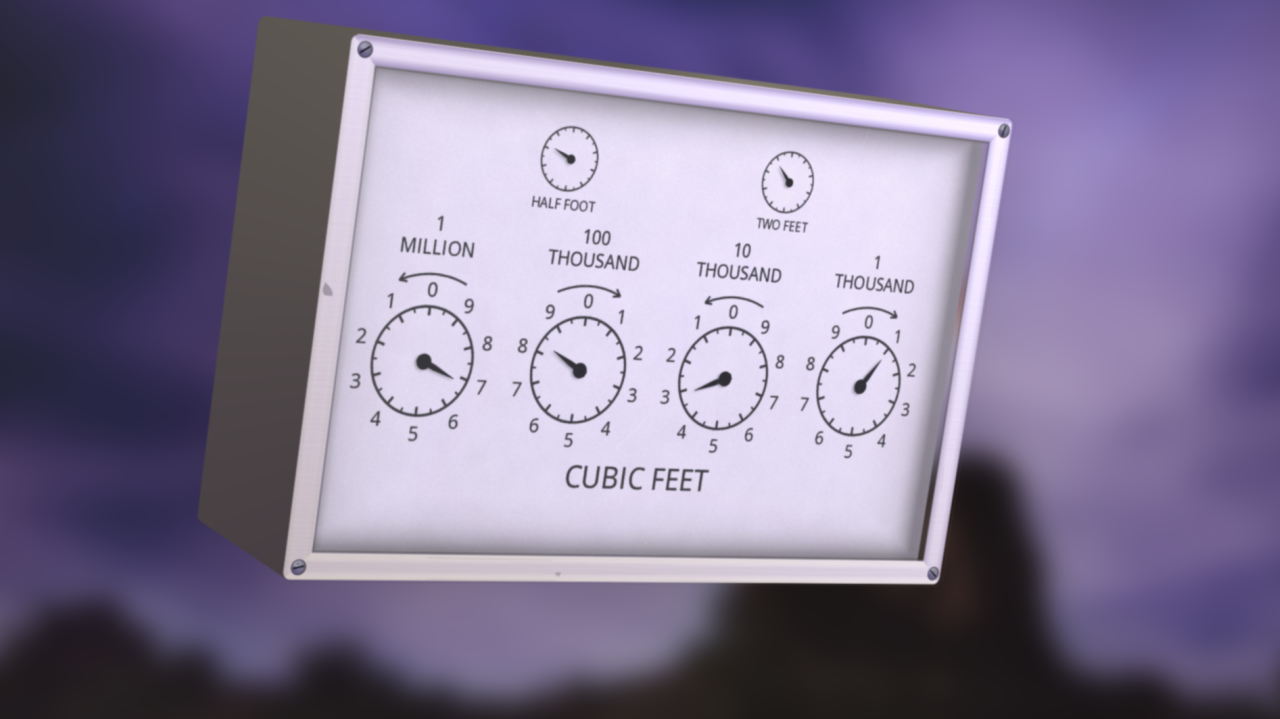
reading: 683100 ft³
